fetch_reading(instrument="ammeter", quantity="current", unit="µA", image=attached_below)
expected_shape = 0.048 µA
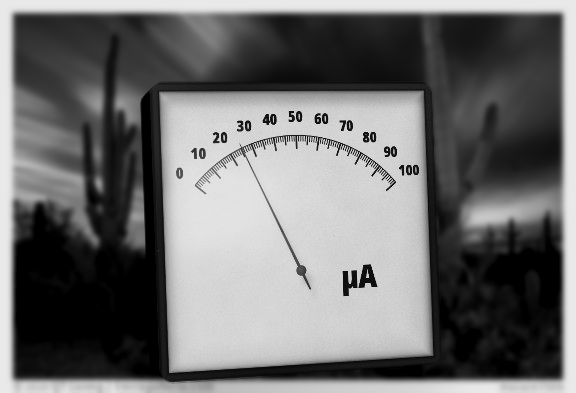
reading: 25 µA
